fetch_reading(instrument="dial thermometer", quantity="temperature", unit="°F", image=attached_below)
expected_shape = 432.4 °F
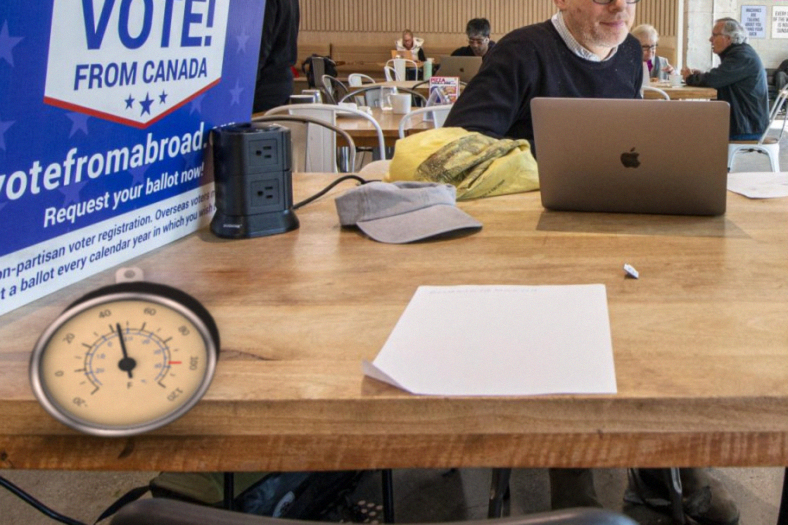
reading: 45 °F
